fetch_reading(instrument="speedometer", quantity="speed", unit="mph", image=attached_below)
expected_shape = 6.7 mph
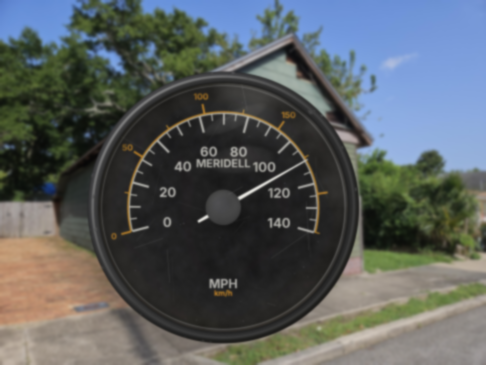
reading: 110 mph
